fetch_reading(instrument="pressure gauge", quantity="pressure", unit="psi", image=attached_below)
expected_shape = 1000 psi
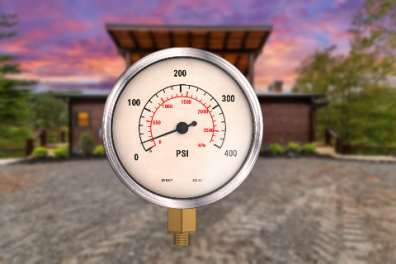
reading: 20 psi
